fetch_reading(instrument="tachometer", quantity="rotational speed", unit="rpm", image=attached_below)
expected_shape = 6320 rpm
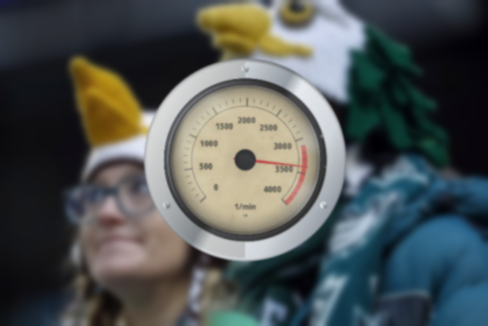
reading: 3400 rpm
